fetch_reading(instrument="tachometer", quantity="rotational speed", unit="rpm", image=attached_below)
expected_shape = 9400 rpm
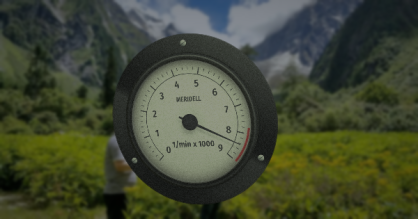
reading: 8400 rpm
